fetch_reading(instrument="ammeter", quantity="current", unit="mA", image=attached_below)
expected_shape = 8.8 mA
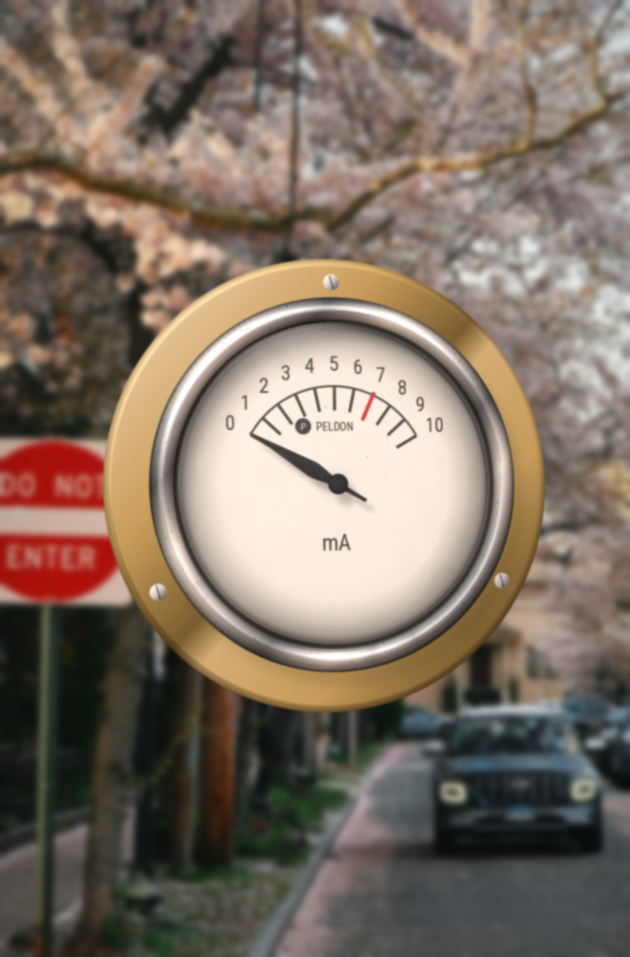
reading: 0 mA
